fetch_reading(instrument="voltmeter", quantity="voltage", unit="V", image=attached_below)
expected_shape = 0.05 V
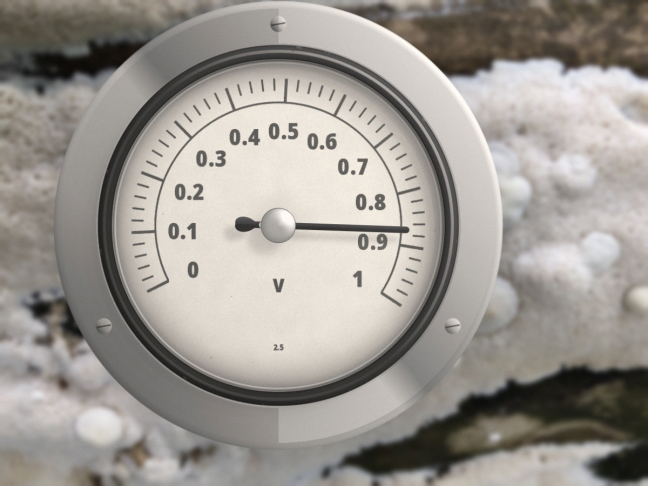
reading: 0.87 V
